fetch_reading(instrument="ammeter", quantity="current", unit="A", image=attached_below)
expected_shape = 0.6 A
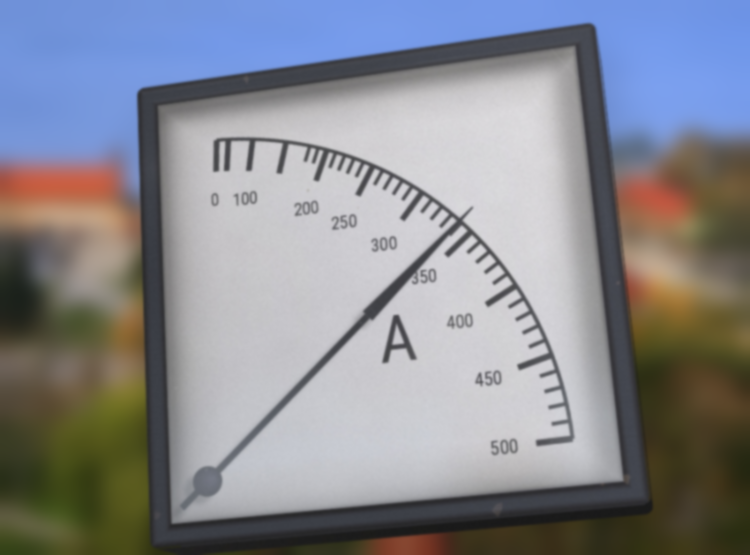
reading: 340 A
